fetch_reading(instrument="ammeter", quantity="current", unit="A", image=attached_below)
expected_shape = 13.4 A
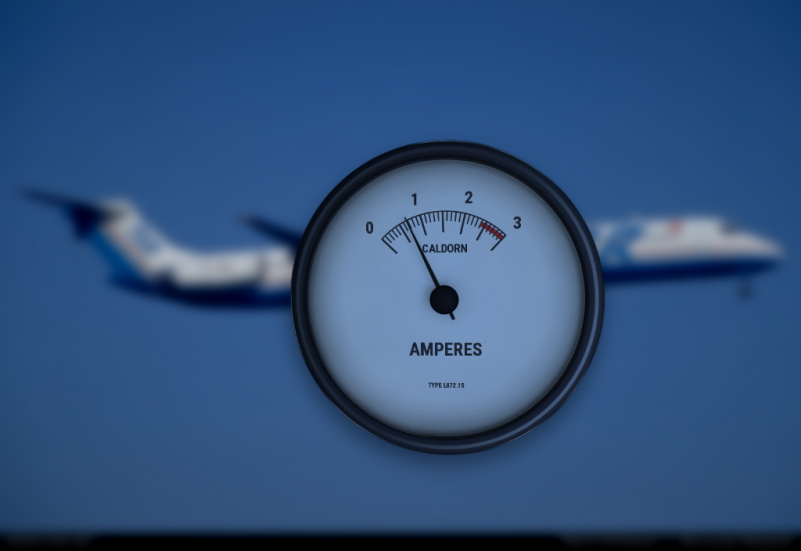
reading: 0.7 A
